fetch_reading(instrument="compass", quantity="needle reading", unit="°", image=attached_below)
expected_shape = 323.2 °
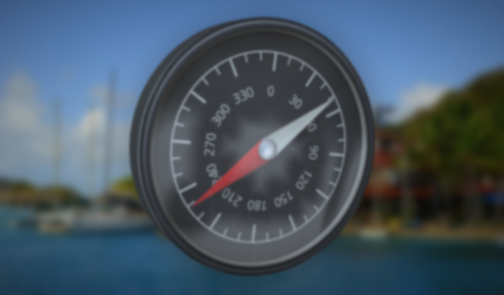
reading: 230 °
